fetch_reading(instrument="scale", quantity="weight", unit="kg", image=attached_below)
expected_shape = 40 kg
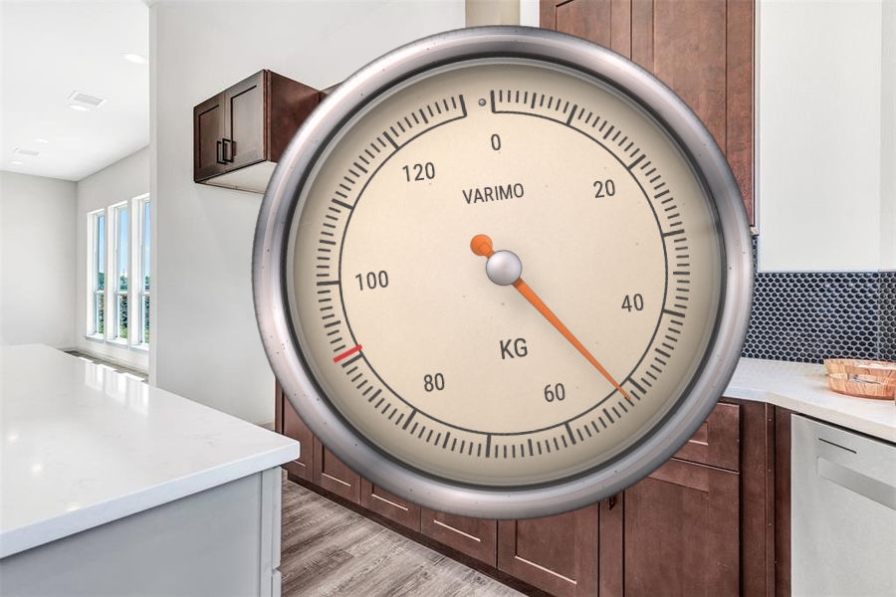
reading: 52 kg
